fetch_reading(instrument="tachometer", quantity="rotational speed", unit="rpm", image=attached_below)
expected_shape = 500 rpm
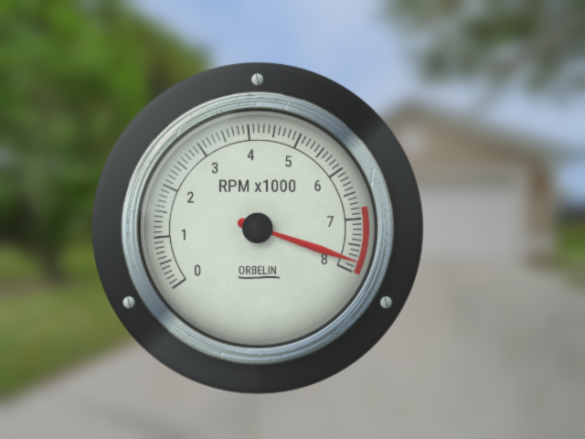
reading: 7800 rpm
